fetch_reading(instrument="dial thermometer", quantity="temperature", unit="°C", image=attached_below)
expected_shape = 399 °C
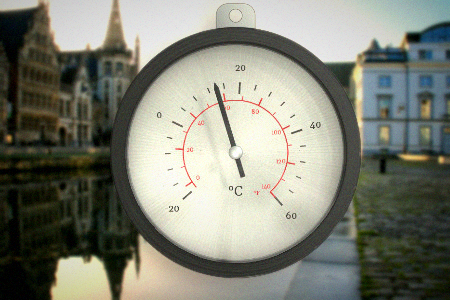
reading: 14 °C
